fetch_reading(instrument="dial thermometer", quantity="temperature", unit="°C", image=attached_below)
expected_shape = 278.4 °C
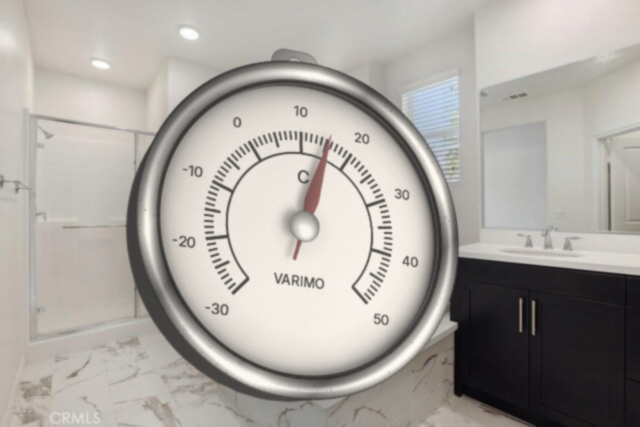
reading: 15 °C
